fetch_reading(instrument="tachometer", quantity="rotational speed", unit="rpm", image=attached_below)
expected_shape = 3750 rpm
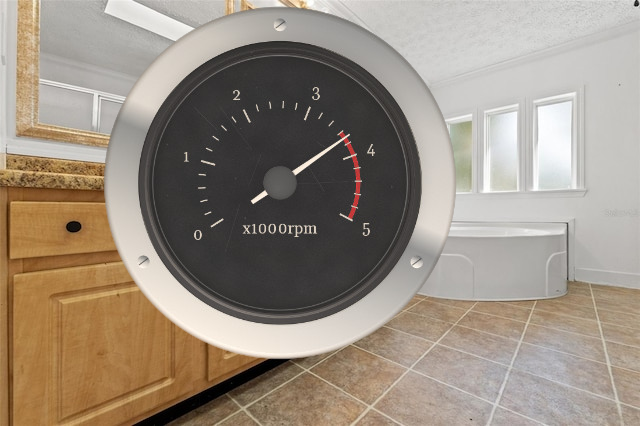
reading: 3700 rpm
